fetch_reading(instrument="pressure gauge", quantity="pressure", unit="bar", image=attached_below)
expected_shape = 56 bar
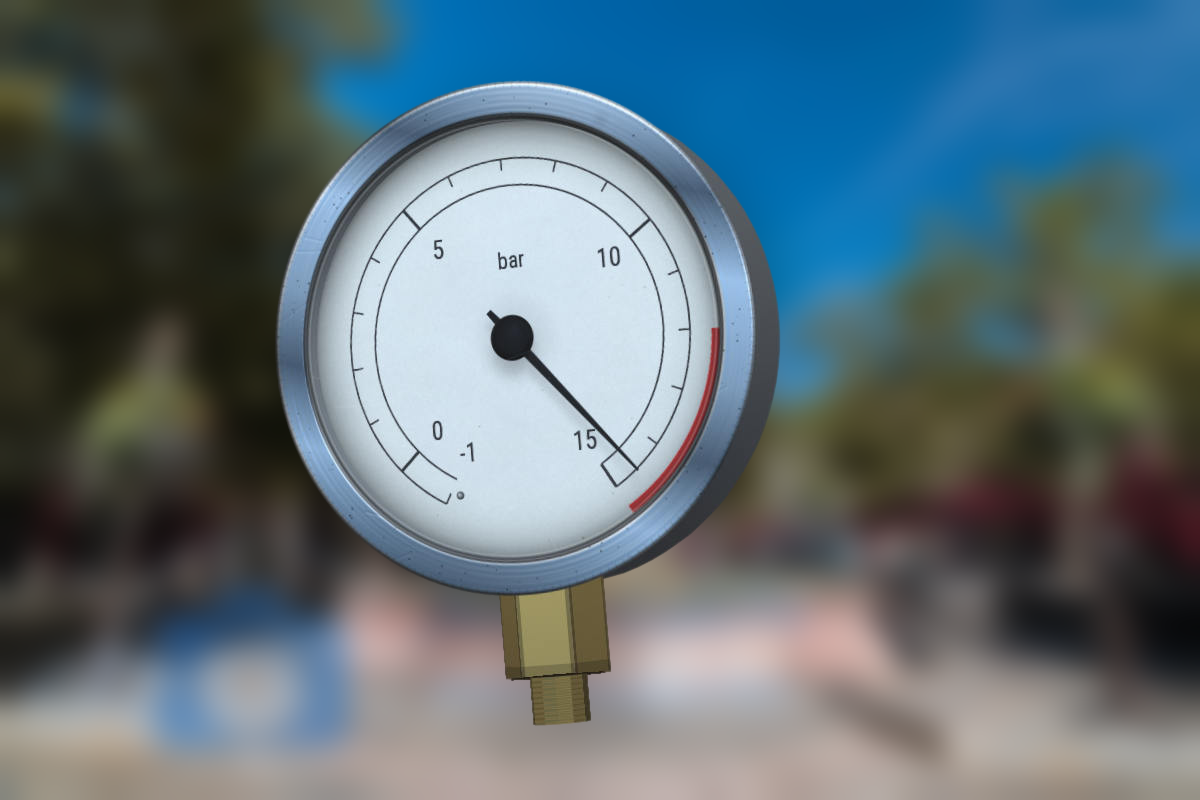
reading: 14.5 bar
